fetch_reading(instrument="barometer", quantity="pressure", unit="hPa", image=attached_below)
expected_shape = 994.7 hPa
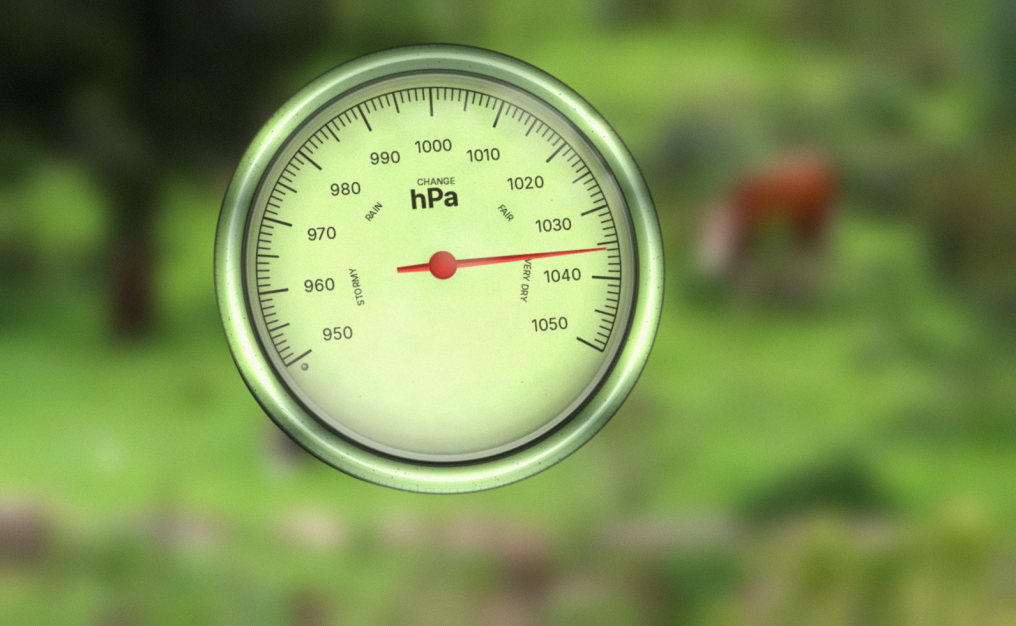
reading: 1036 hPa
